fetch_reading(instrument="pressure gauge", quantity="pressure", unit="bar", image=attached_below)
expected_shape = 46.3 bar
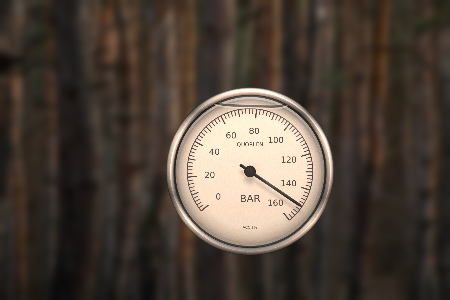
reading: 150 bar
